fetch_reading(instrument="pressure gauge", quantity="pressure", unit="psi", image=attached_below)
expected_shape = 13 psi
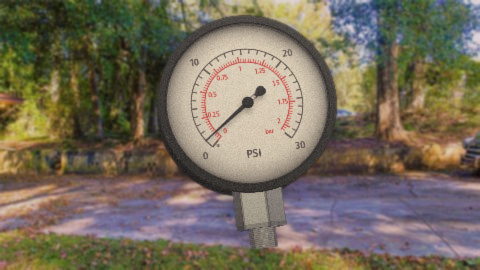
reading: 1 psi
